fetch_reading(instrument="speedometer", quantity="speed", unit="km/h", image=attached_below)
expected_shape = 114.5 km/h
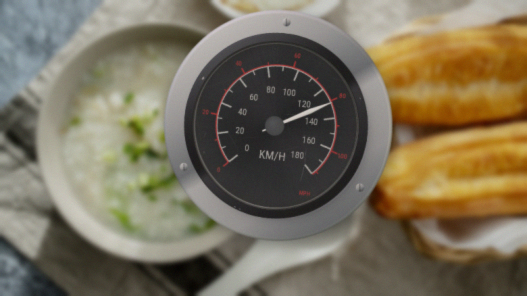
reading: 130 km/h
